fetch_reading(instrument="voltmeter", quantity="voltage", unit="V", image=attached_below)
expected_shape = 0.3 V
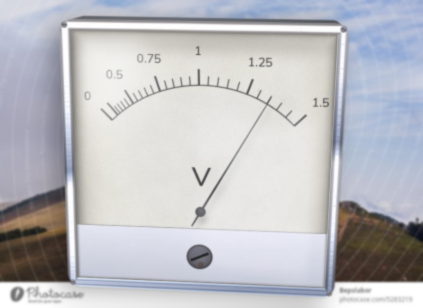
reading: 1.35 V
